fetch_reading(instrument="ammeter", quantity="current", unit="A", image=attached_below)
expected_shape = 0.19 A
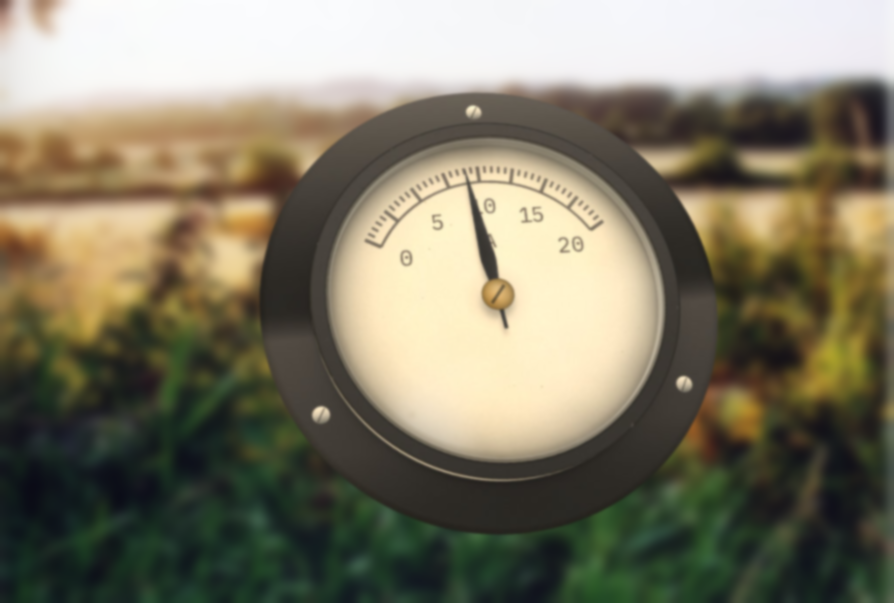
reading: 9 A
